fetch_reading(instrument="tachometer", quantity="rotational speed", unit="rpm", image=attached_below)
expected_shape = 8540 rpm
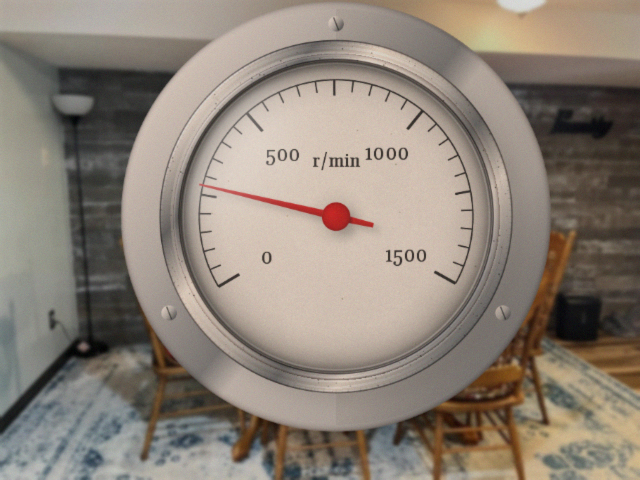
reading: 275 rpm
